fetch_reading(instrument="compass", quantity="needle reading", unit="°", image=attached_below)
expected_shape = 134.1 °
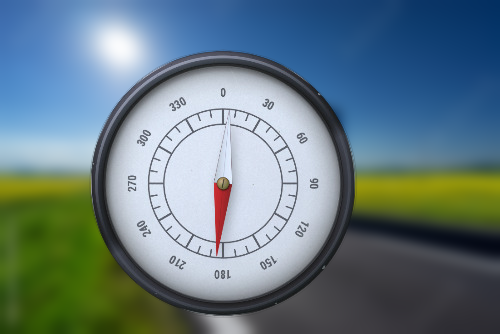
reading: 185 °
